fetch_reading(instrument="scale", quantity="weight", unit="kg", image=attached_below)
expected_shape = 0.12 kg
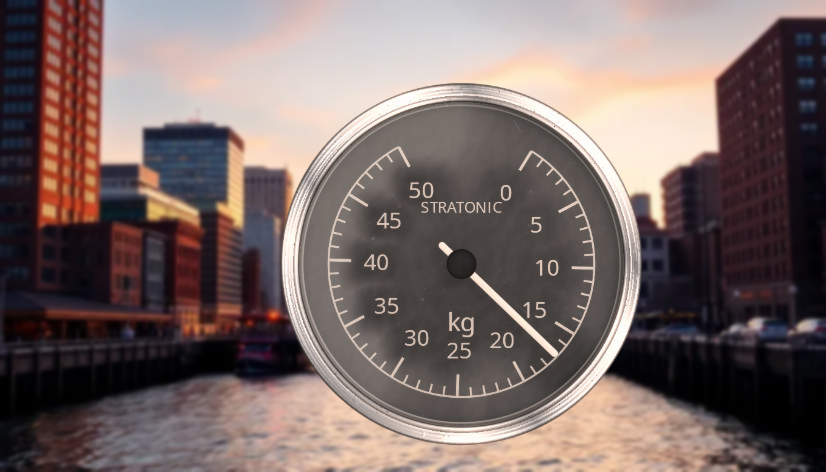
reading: 17 kg
